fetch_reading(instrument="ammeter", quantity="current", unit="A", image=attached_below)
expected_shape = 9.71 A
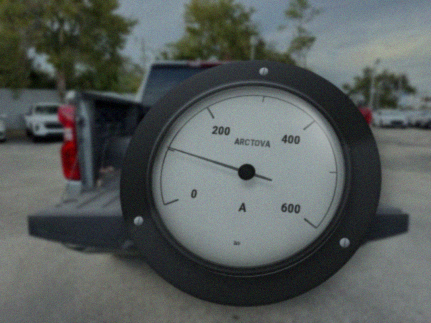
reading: 100 A
